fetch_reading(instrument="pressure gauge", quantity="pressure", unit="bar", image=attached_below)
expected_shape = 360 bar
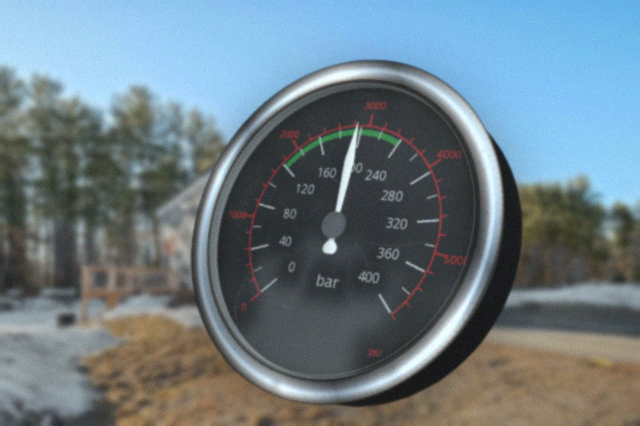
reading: 200 bar
